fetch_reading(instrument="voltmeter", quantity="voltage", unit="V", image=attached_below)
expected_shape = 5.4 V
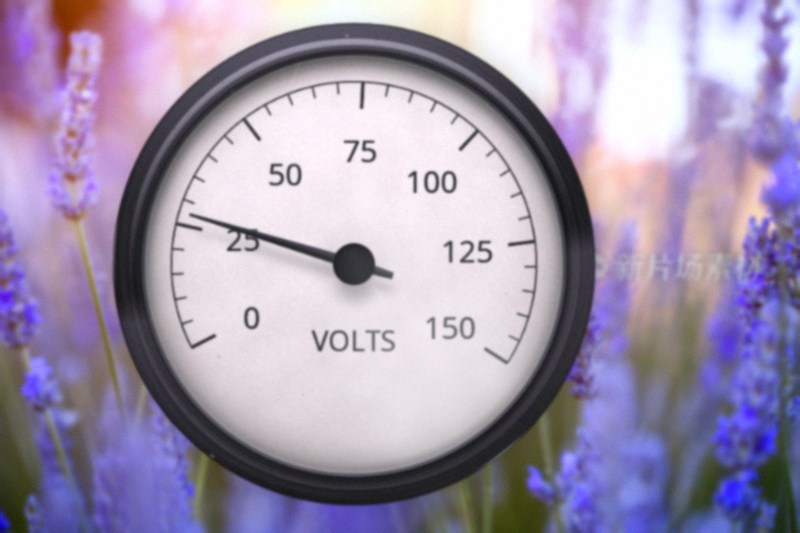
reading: 27.5 V
